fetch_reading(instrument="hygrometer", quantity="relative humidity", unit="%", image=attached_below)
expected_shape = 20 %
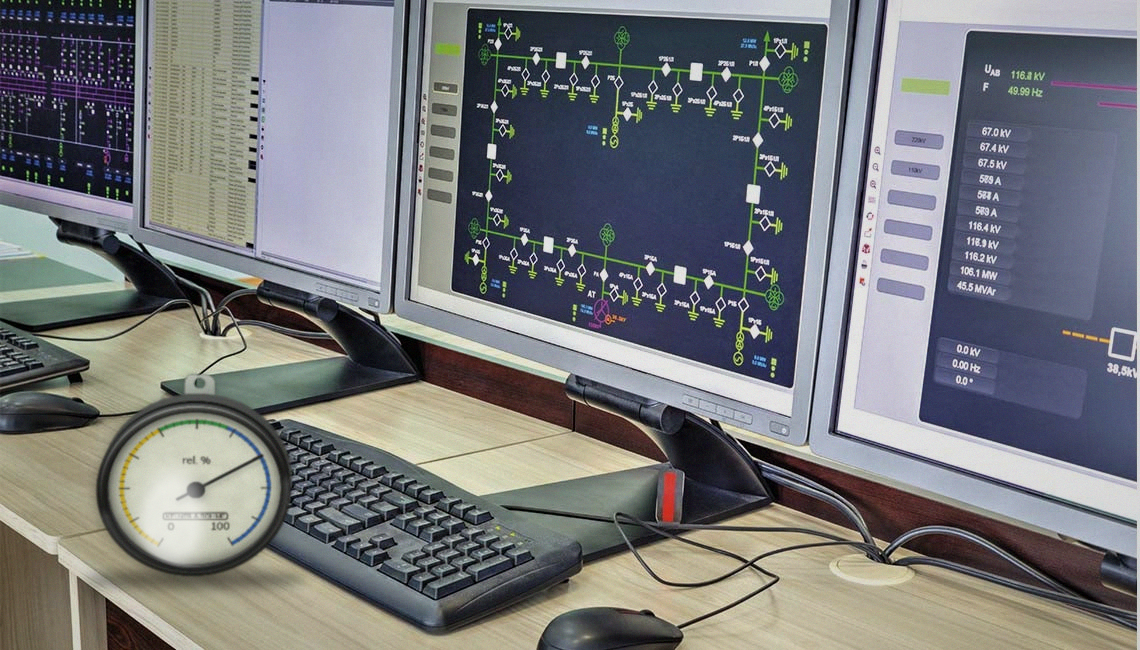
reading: 70 %
